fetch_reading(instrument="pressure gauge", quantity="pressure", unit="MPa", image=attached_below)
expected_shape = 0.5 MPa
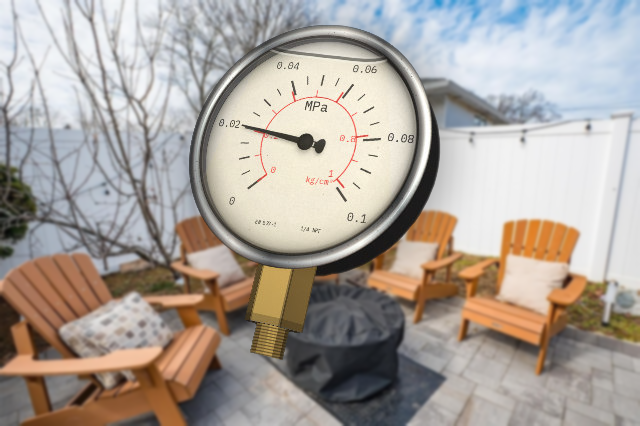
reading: 0.02 MPa
